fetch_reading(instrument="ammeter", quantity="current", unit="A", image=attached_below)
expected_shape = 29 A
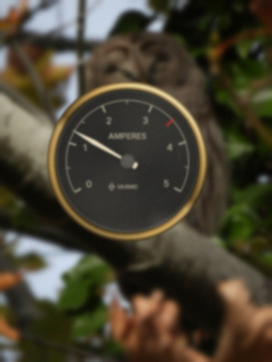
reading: 1.25 A
